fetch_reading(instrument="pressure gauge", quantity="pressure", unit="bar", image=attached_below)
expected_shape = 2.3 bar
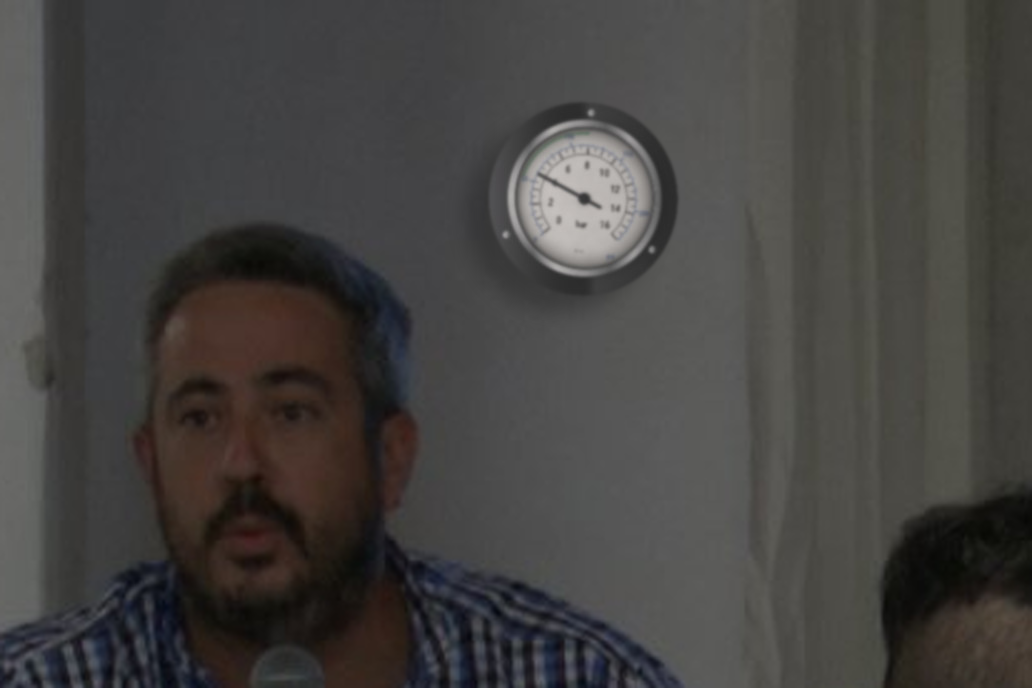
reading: 4 bar
